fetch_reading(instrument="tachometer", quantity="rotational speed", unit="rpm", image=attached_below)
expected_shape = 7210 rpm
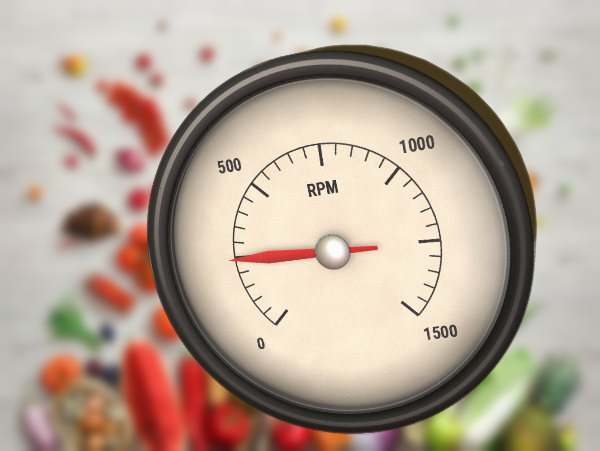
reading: 250 rpm
